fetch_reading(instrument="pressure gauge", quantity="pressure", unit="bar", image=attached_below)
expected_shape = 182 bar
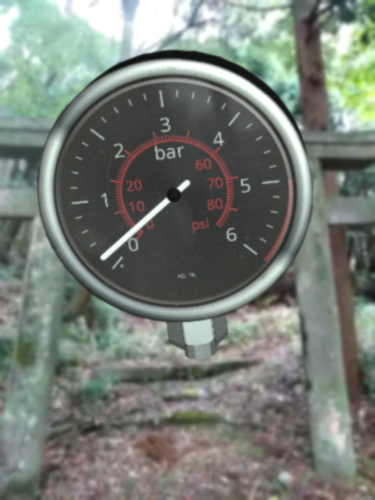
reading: 0.2 bar
